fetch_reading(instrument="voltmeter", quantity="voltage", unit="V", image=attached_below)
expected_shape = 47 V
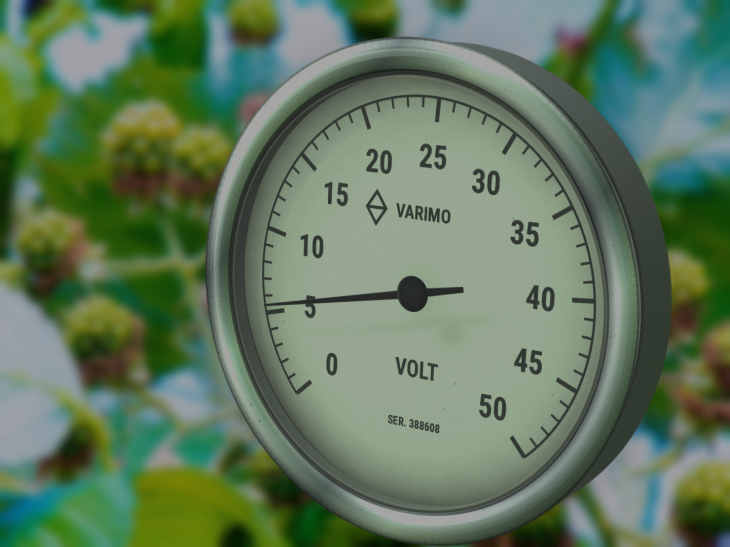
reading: 5.5 V
